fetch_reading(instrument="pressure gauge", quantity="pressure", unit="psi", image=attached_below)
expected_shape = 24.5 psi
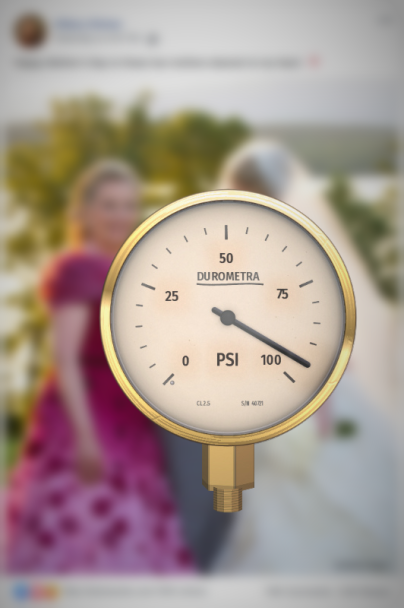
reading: 95 psi
